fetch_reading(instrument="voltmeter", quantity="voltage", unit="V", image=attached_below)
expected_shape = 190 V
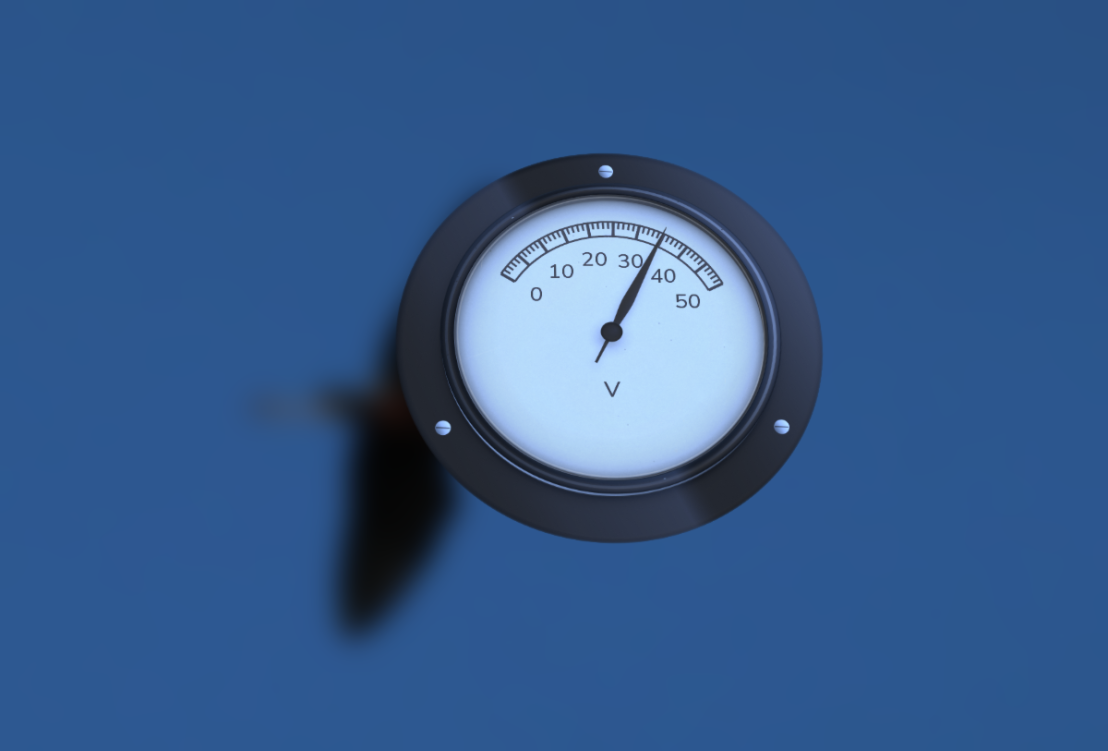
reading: 35 V
